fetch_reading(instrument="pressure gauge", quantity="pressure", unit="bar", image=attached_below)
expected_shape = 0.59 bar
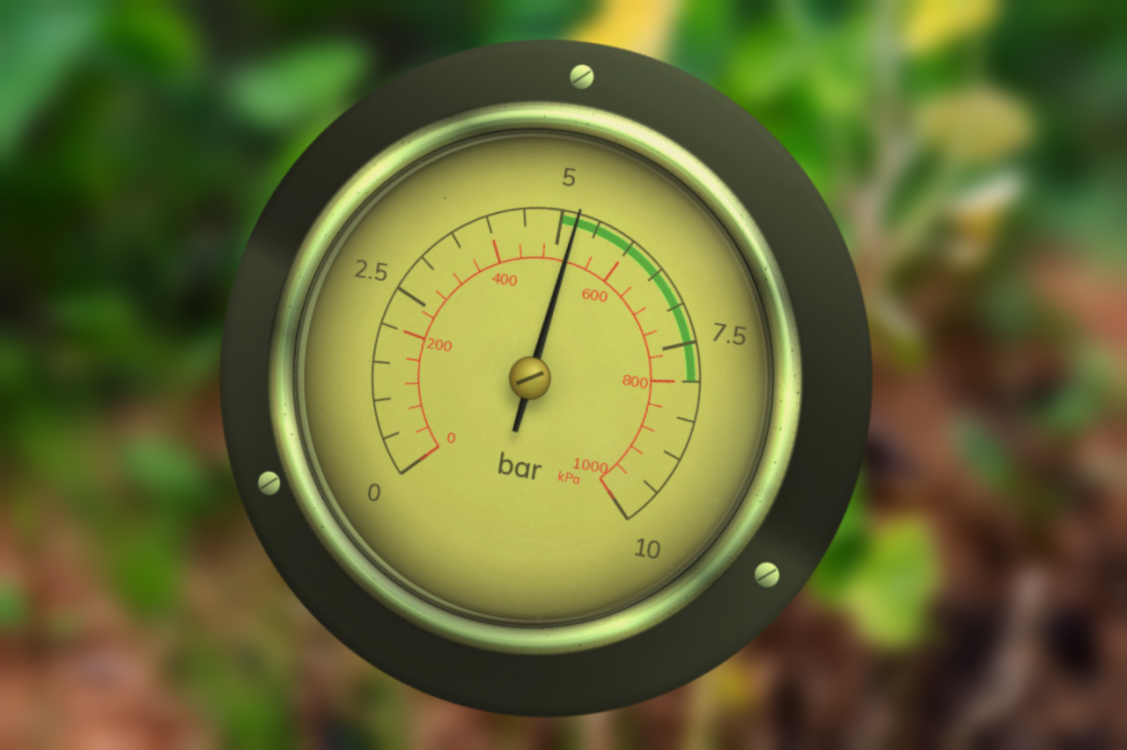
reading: 5.25 bar
